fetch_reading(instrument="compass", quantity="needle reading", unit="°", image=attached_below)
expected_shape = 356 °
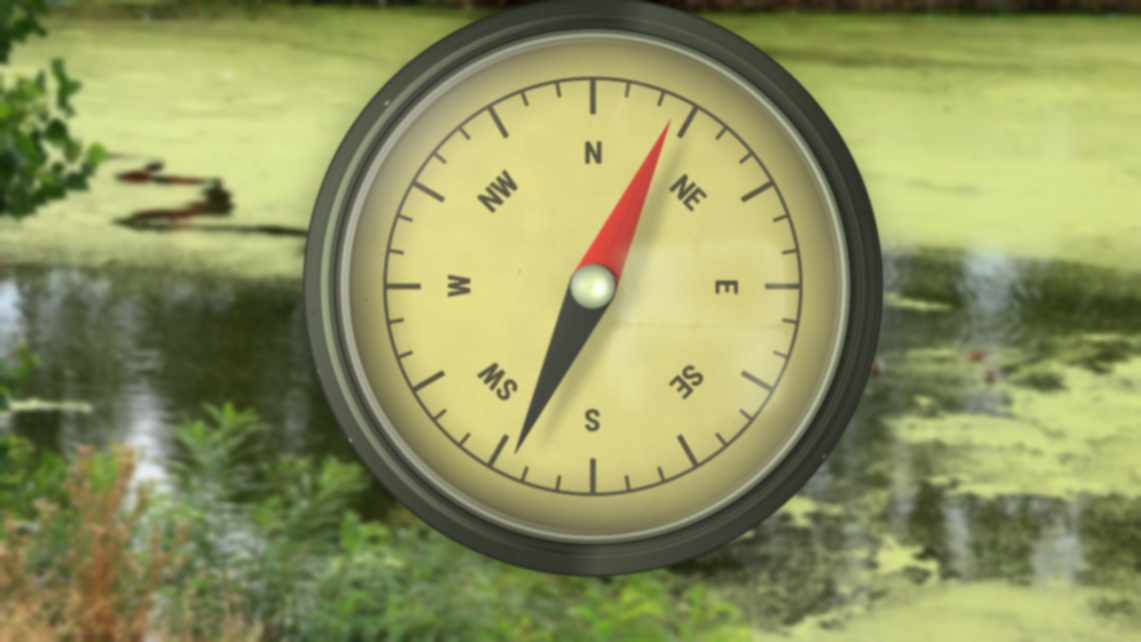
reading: 25 °
